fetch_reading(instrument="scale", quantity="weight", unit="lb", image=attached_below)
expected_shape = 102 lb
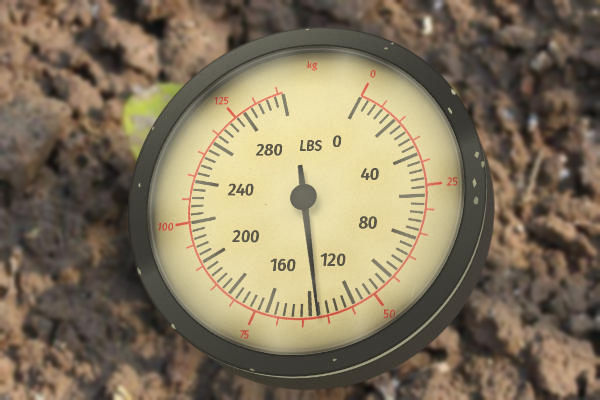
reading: 136 lb
